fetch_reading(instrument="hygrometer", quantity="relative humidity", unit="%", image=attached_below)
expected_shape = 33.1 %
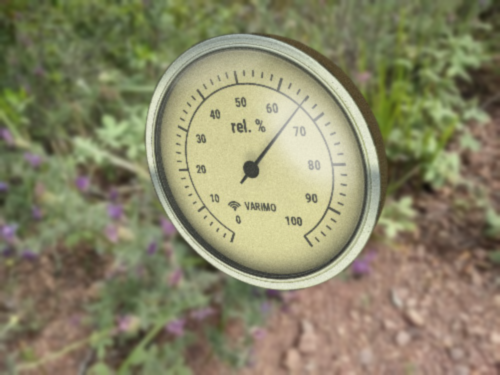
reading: 66 %
